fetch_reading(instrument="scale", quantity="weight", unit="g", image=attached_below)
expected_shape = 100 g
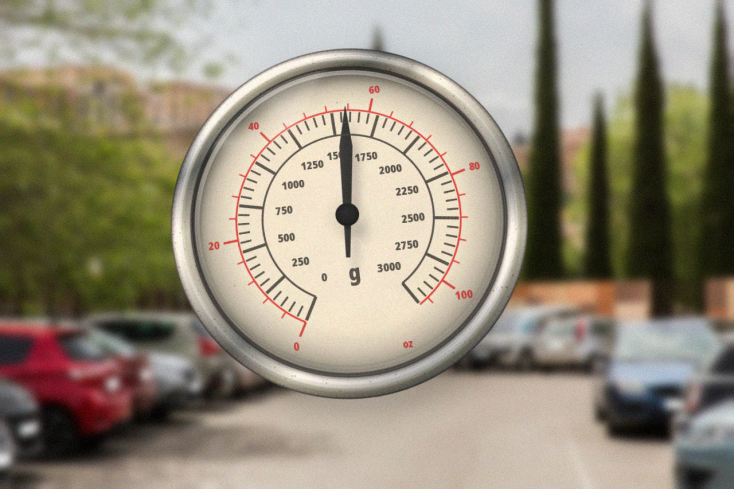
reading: 1575 g
